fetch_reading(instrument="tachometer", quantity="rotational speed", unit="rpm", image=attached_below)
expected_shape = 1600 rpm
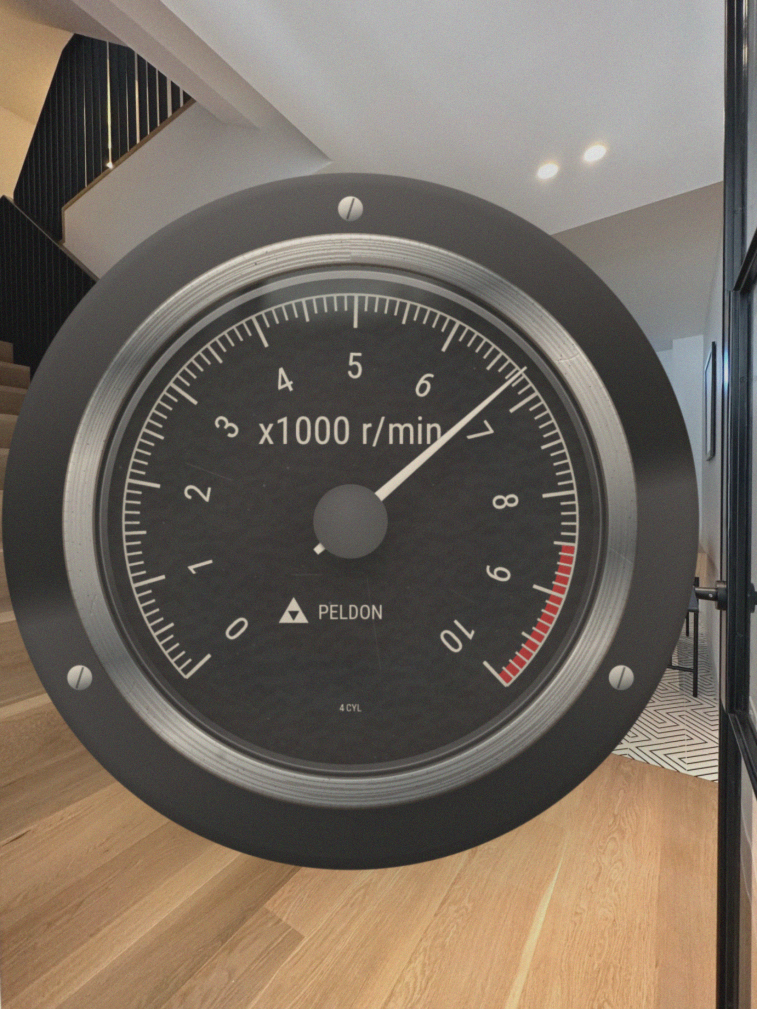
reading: 6750 rpm
